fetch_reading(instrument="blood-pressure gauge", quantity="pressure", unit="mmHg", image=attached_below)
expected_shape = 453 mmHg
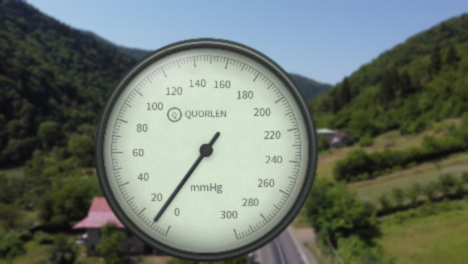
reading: 10 mmHg
